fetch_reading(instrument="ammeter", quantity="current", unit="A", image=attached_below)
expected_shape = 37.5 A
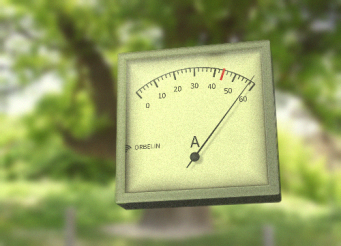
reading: 58 A
